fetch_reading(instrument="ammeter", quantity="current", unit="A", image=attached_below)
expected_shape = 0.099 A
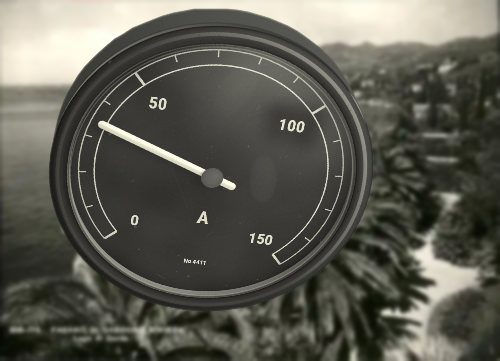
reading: 35 A
